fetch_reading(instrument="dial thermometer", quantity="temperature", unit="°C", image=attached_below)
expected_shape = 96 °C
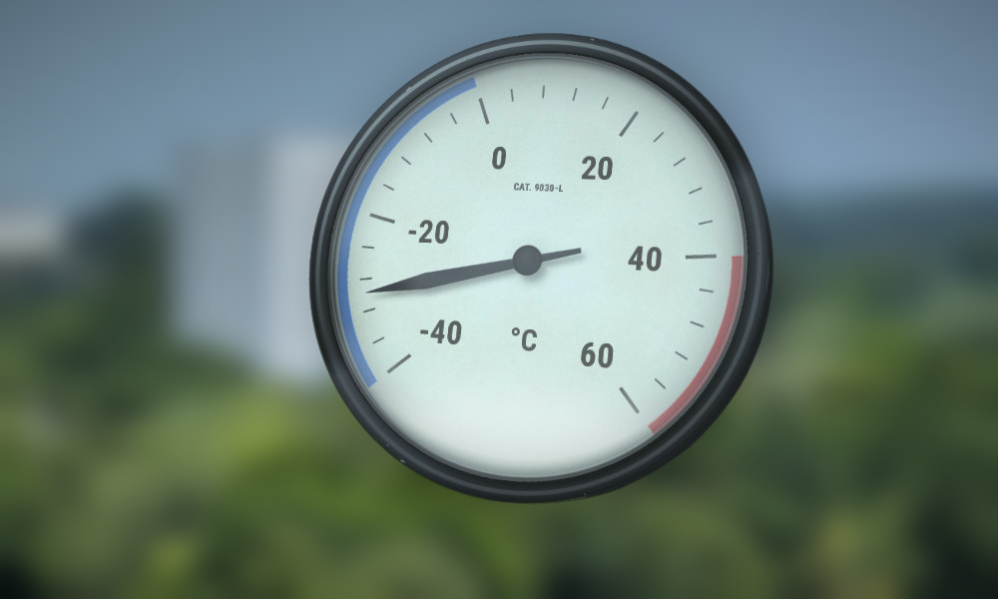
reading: -30 °C
